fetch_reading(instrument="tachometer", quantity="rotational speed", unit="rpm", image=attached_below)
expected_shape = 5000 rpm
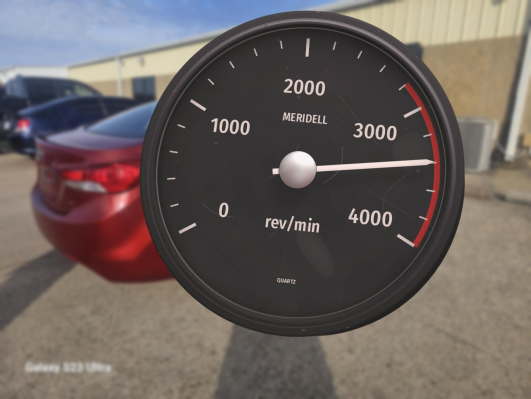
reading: 3400 rpm
